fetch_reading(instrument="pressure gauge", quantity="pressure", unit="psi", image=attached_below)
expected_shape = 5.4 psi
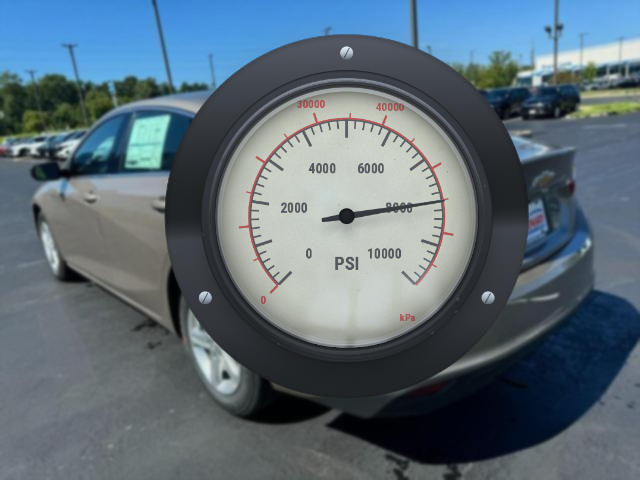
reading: 8000 psi
